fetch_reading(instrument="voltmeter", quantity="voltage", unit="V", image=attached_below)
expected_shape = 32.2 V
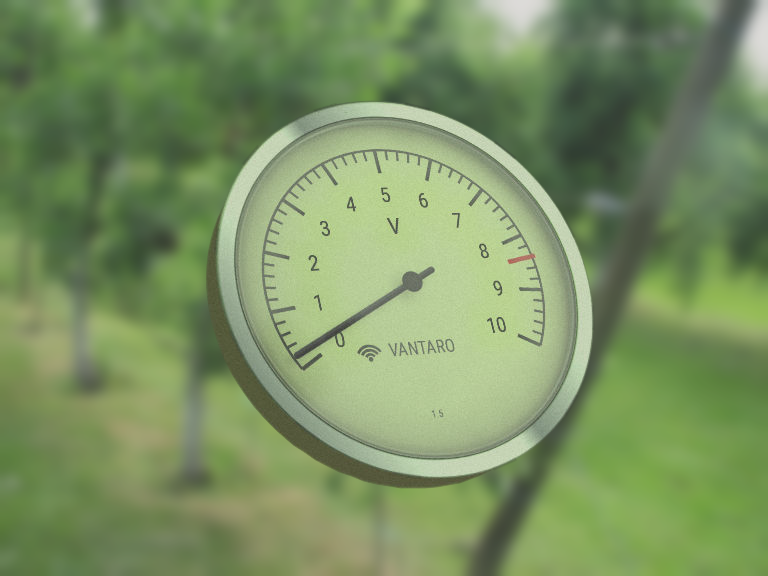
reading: 0.2 V
